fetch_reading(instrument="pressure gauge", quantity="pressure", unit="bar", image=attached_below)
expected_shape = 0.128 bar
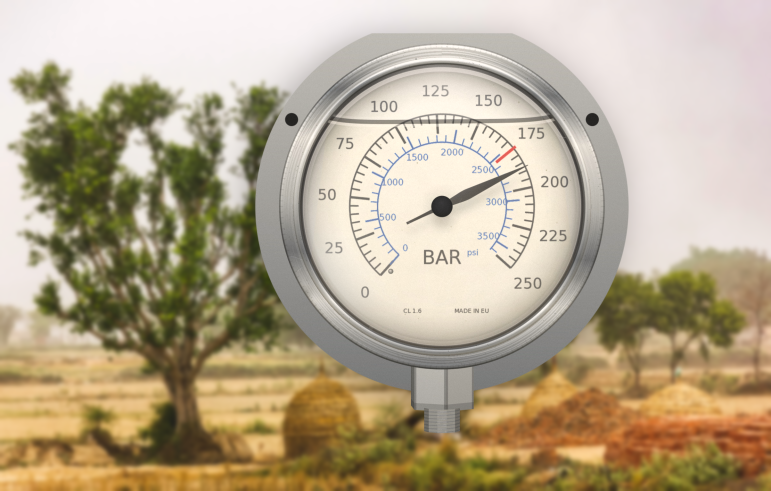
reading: 187.5 bar
